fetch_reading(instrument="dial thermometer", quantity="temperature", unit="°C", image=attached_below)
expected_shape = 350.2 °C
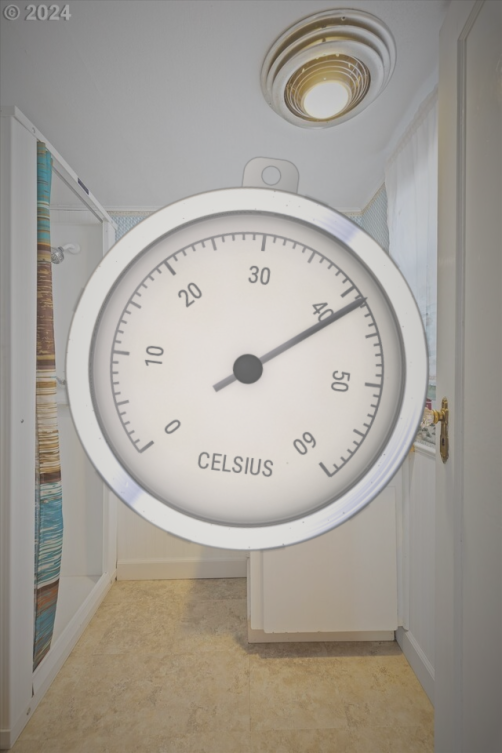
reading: 41.5 °C
